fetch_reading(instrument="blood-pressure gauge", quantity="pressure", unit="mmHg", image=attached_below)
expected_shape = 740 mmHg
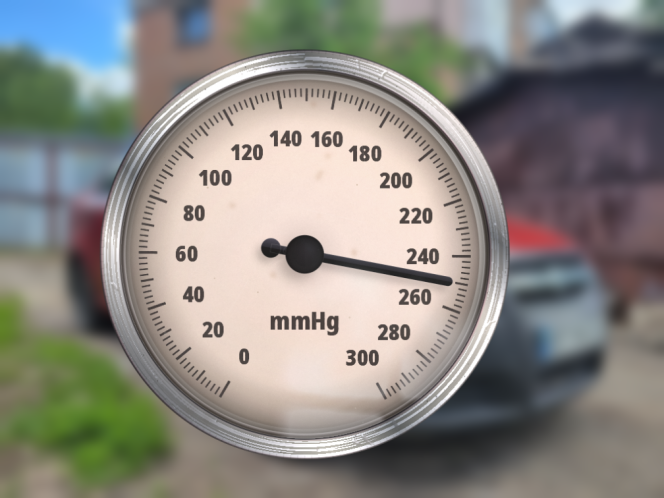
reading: 250 mmHg
